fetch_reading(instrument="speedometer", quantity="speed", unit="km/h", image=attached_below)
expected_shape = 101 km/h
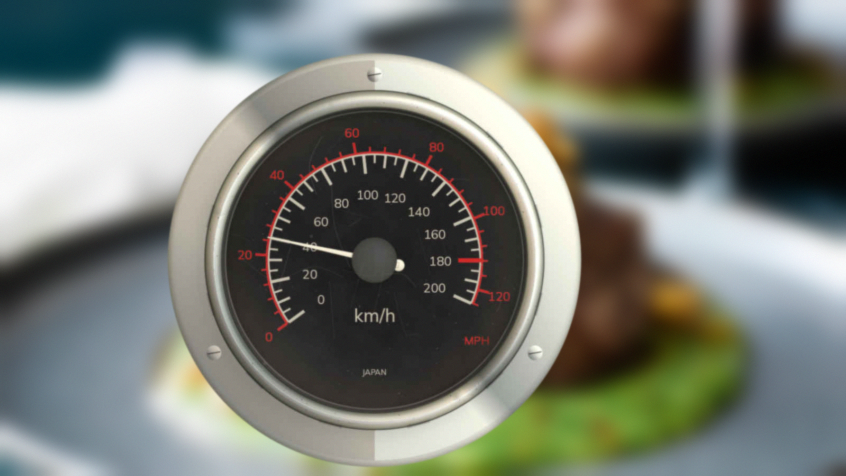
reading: 40 km/h
